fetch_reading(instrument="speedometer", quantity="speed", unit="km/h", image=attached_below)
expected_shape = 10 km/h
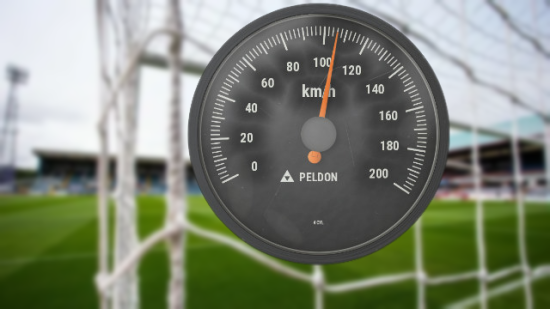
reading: 106 km/h
